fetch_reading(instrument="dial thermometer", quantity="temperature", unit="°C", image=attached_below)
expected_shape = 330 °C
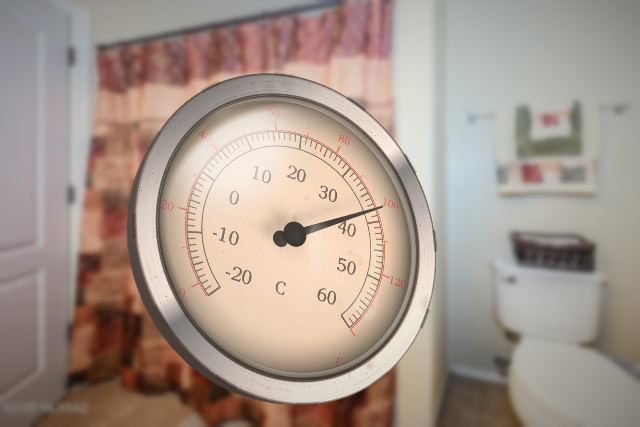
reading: 38 °C
